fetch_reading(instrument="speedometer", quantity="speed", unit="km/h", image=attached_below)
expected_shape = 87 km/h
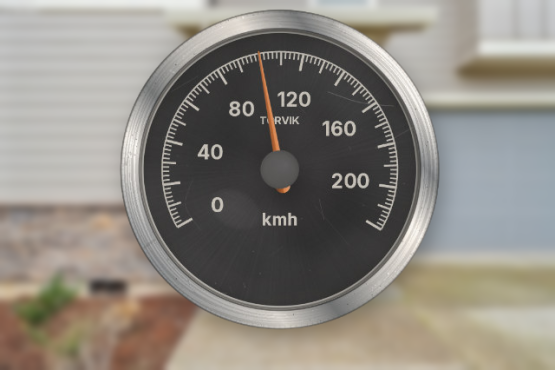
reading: 100 km/h
